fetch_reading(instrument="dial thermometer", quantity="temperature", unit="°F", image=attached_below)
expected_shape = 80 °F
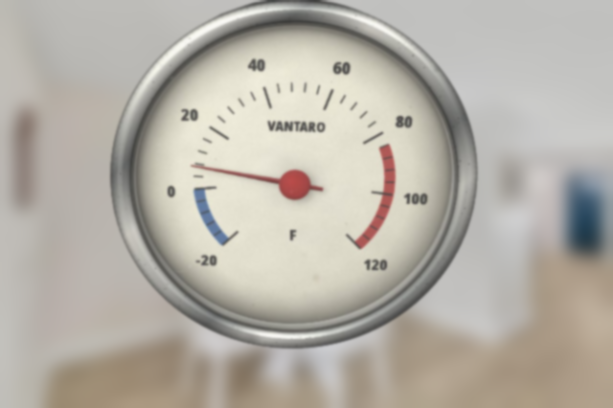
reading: 8 °F
